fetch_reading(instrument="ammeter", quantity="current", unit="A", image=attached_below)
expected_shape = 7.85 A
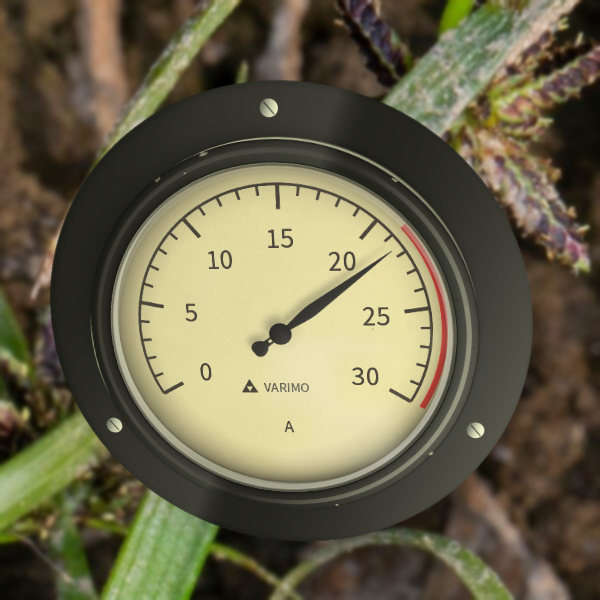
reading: 21.5 A
